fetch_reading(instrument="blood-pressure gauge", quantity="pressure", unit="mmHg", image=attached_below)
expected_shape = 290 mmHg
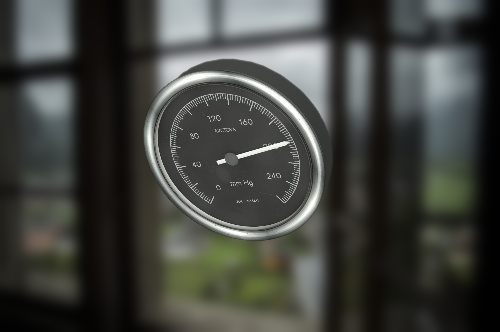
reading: 200 mmHg
